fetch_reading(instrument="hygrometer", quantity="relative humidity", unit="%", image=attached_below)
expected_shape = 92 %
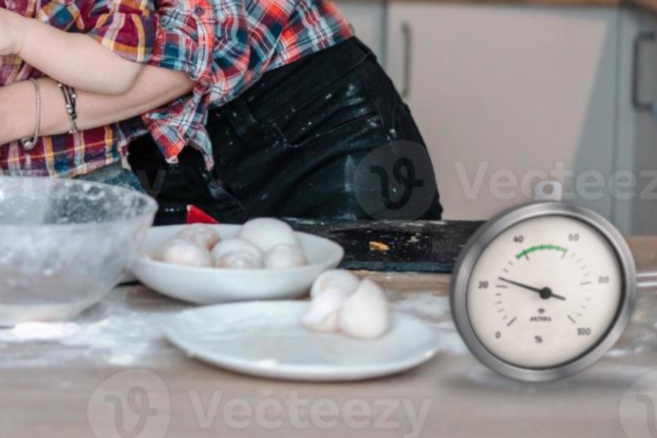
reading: 24 %
